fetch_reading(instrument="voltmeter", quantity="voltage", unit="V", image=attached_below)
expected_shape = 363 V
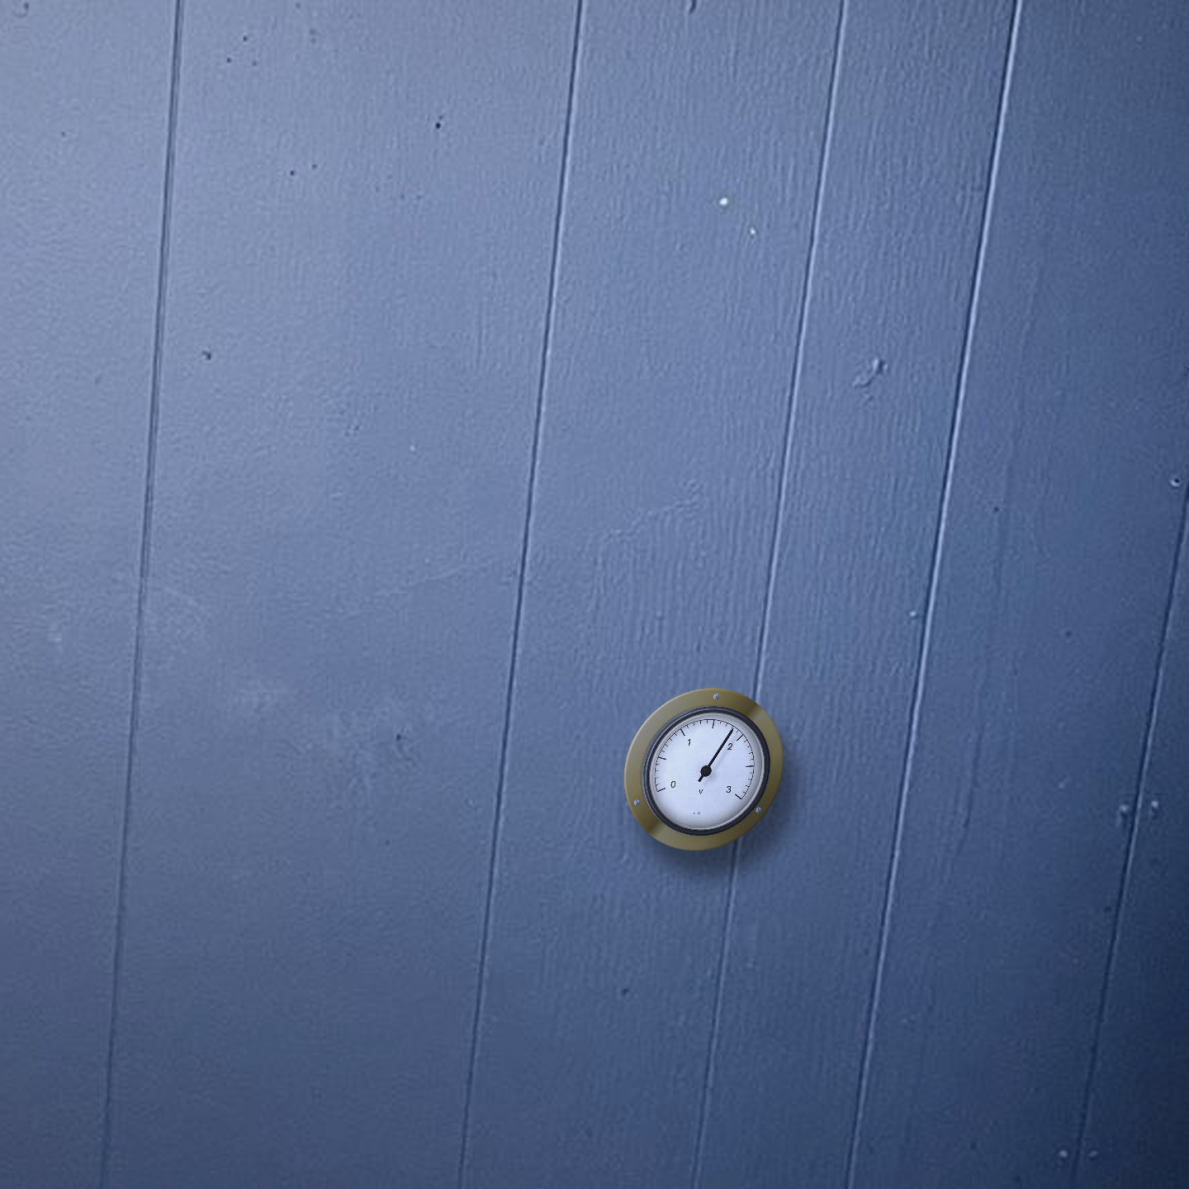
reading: 1.8 V
